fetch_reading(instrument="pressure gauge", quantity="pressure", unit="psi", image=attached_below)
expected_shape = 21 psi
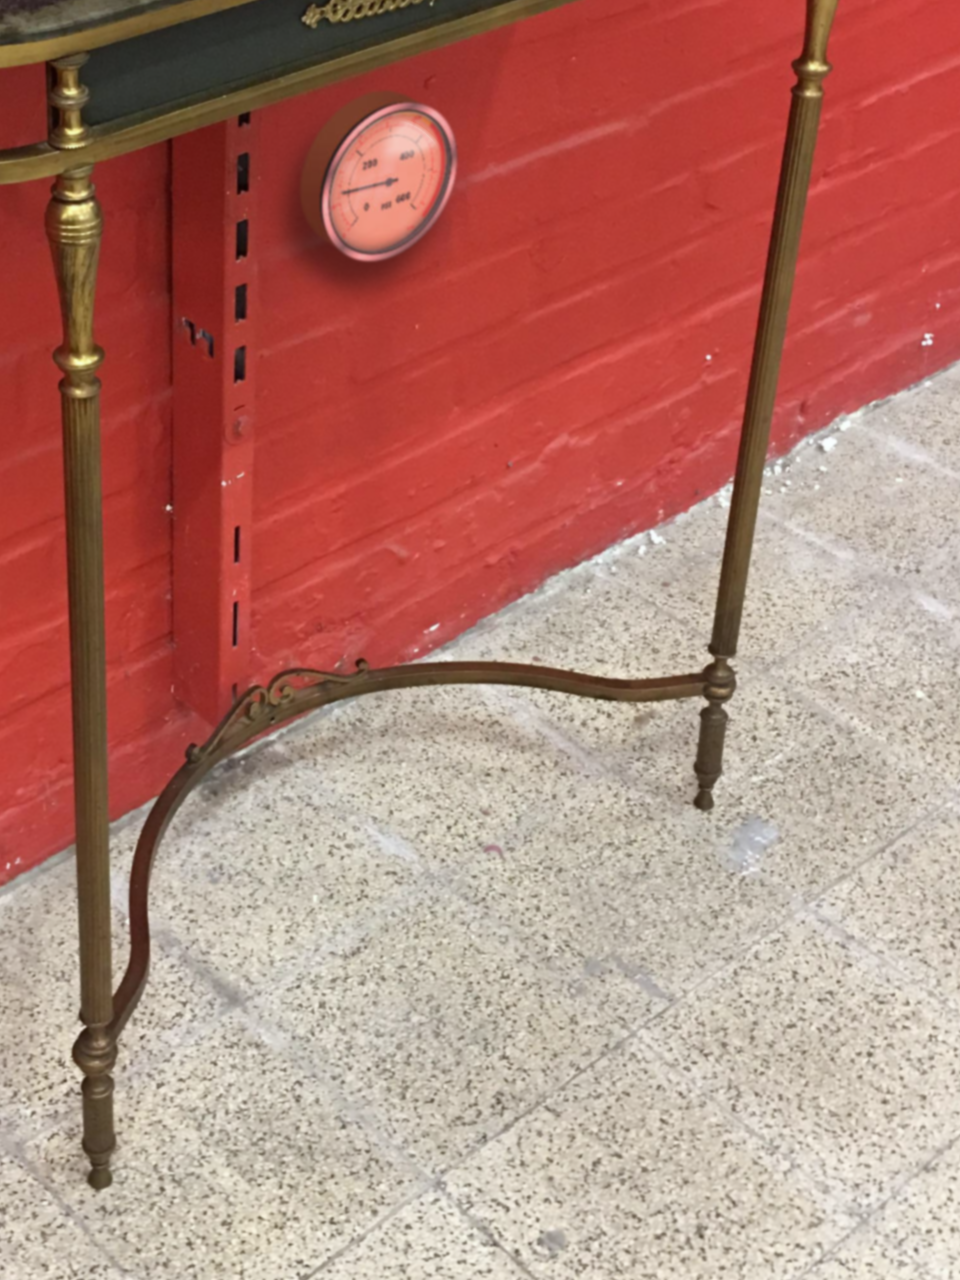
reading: 100 psi
